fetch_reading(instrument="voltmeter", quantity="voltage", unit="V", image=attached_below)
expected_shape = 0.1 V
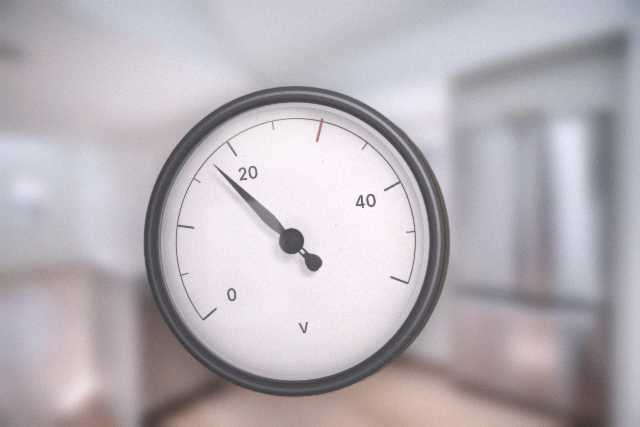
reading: 17.5 V
